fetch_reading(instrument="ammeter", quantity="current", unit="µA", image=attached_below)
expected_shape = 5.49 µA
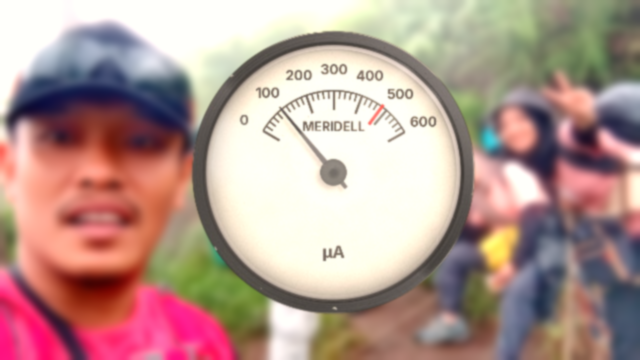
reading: 100 µA
